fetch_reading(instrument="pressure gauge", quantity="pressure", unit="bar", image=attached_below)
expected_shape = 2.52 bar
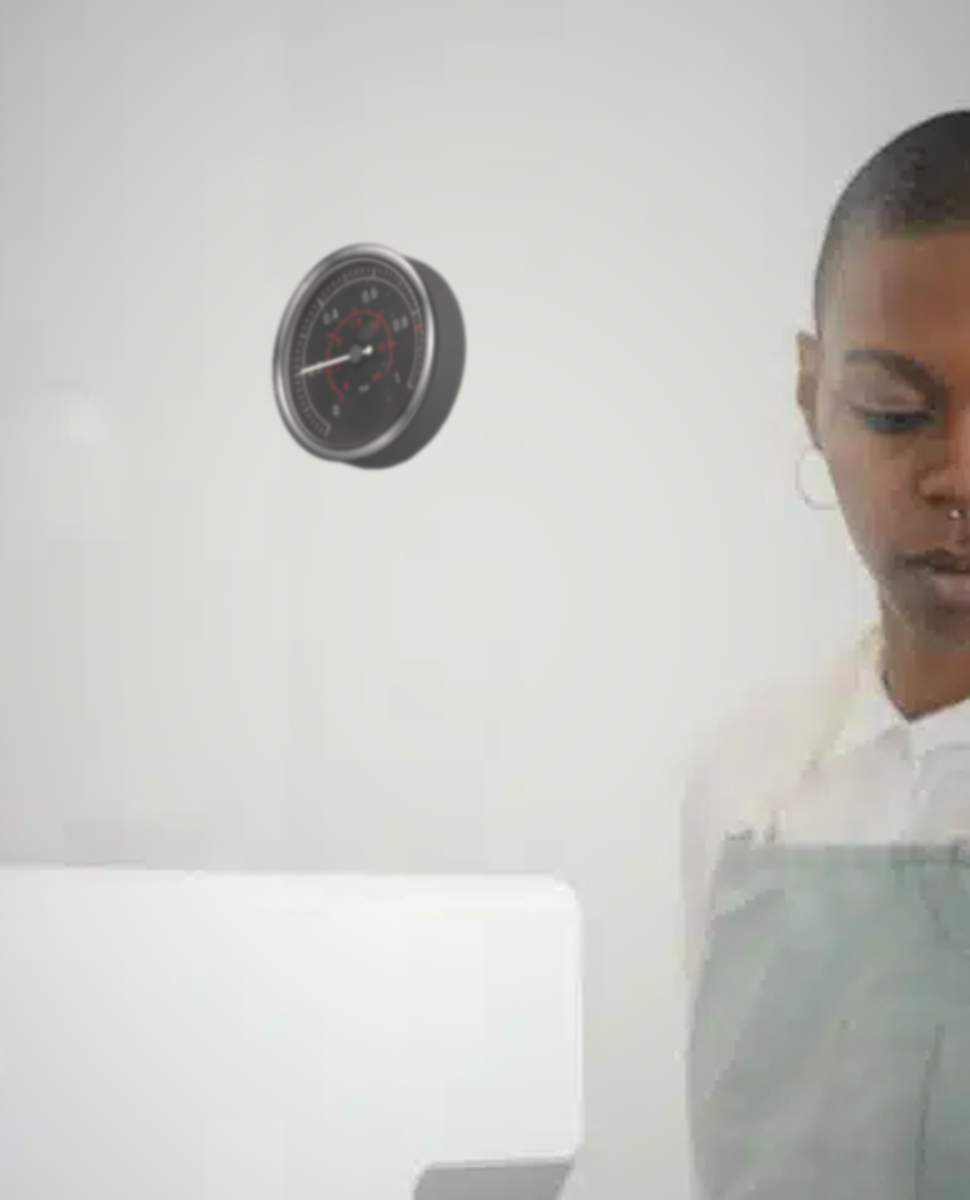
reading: 0.2 bar
